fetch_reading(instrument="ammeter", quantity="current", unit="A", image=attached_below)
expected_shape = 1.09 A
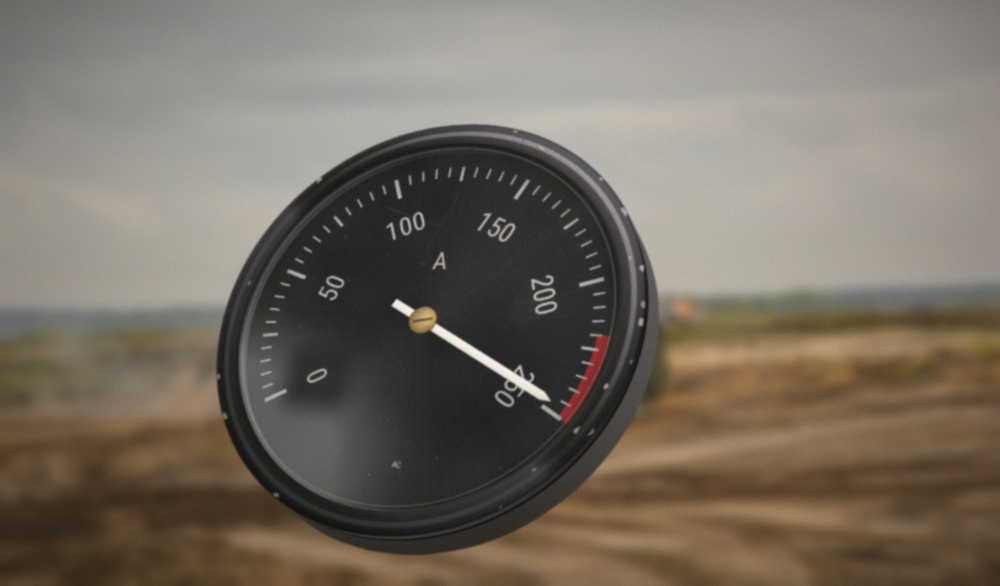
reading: 247.5 A
